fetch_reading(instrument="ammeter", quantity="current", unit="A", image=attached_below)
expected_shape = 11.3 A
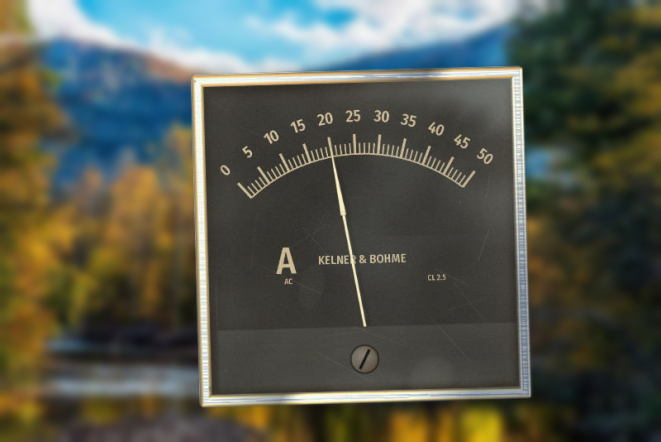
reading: 20 A
